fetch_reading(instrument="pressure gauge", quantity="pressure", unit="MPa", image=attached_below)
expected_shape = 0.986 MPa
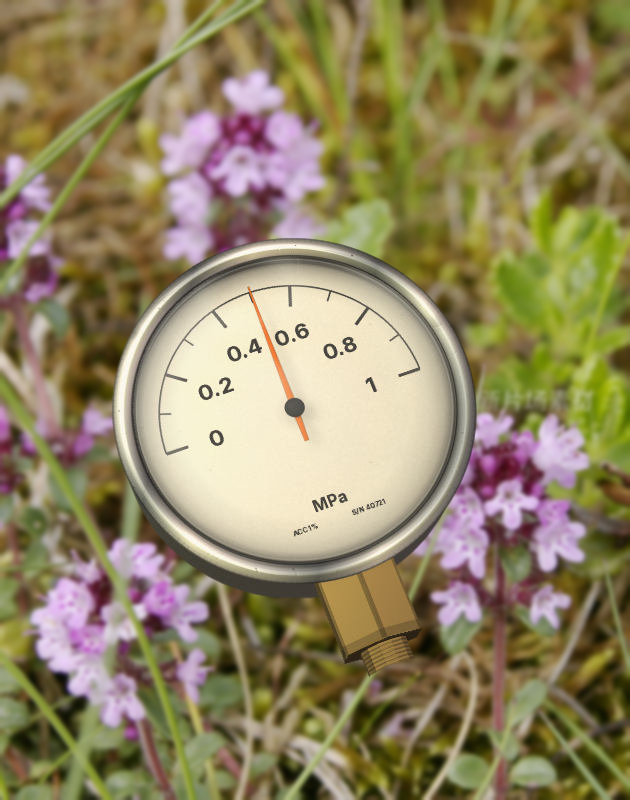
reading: 0.5 MPa
